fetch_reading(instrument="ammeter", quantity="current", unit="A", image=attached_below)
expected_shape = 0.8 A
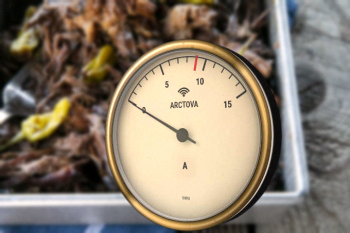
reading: 0 A
